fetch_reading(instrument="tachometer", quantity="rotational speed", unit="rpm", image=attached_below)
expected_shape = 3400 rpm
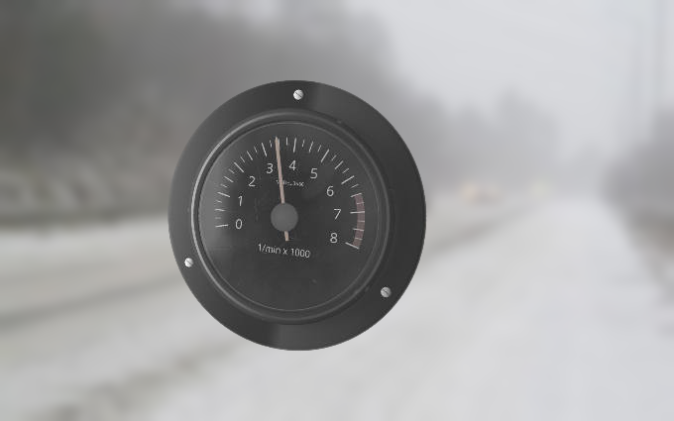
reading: 3500 rpm
